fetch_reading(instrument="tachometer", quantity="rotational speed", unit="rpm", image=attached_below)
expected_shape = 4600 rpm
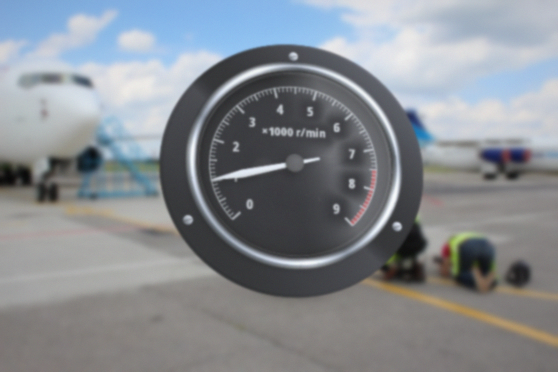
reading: 1000 rpm
